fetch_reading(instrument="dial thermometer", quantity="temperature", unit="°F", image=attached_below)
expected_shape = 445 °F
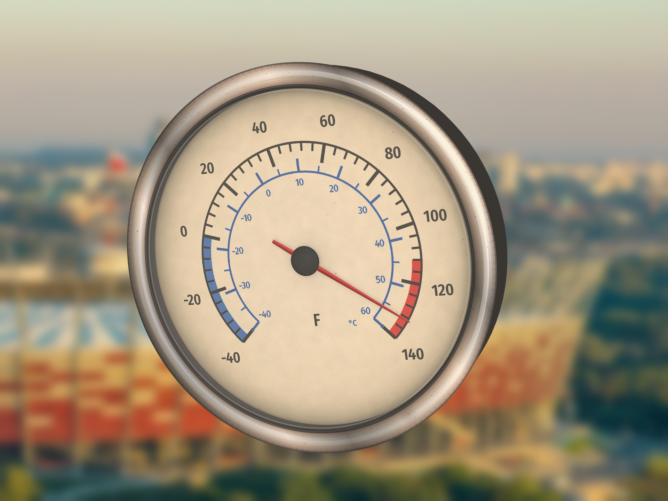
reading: 132 °F
